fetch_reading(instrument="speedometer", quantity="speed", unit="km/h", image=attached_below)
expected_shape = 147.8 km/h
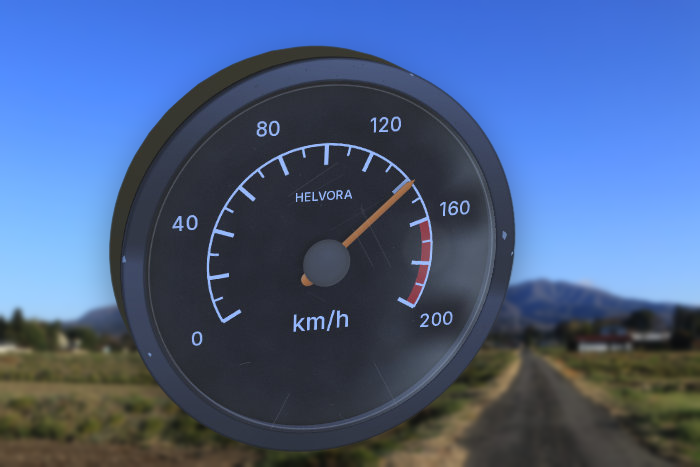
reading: 140 km/h
